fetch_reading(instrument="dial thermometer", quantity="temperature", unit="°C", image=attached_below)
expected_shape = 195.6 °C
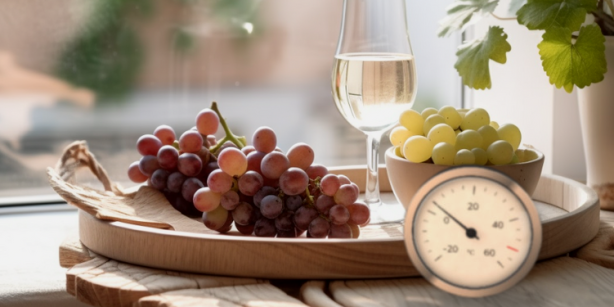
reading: 4 °C
